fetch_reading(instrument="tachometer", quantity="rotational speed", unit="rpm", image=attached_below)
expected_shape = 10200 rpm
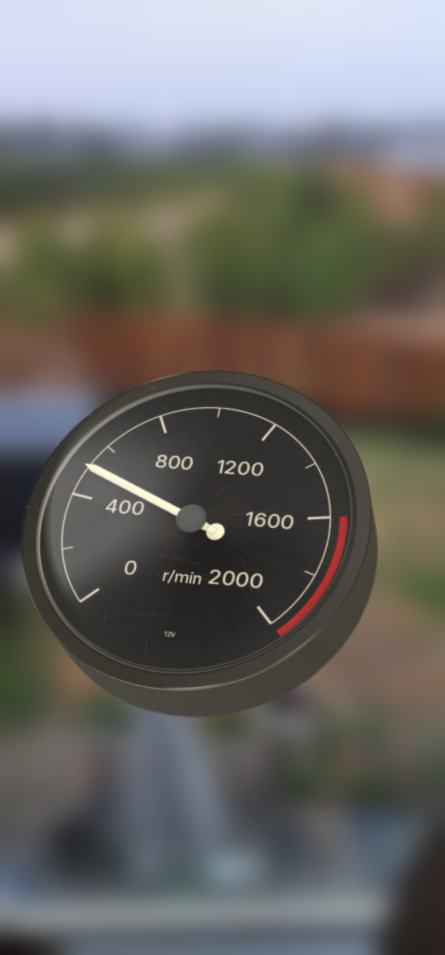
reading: 500 rpm
